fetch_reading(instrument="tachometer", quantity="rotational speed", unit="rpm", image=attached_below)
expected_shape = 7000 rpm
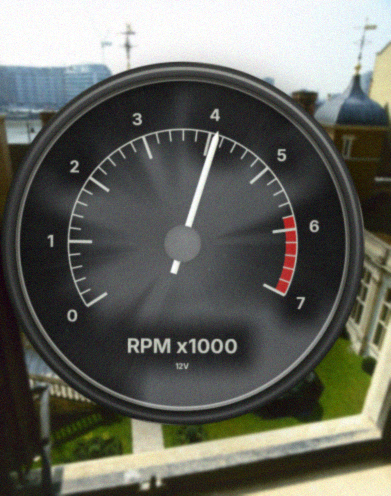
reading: 4100 rpm
